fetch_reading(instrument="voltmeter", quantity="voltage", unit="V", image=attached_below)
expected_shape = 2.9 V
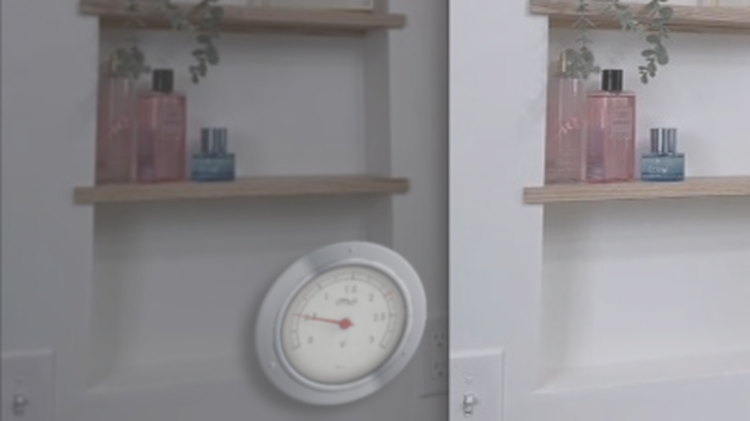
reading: 0.5 V
